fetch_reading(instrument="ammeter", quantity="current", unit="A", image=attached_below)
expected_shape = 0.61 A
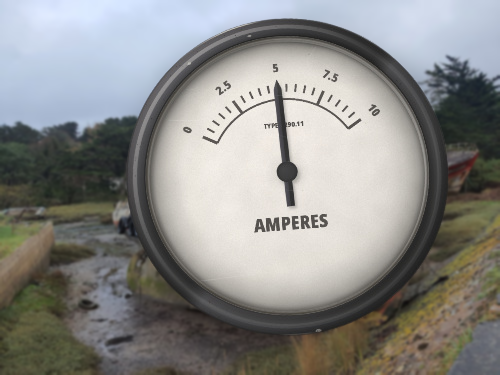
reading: 5 A
